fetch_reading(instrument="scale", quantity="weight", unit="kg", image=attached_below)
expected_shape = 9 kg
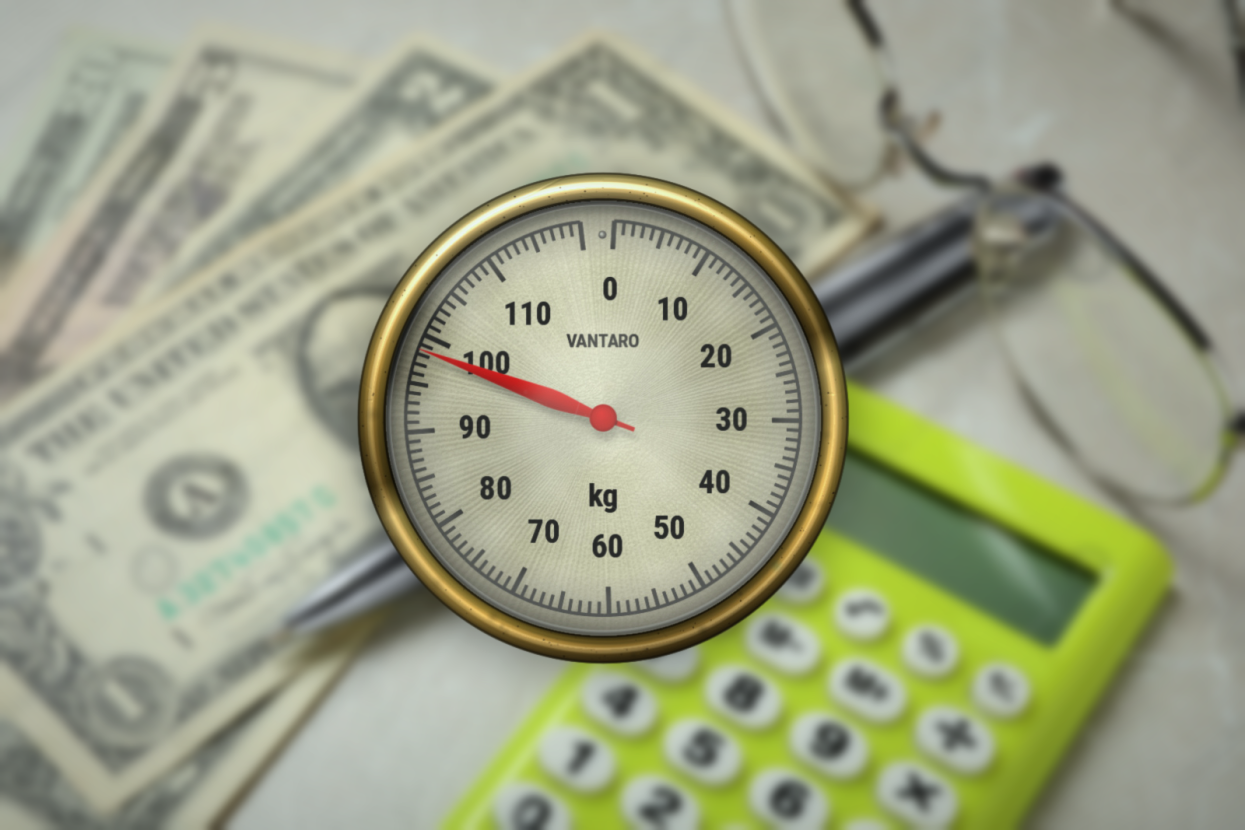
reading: 98.5 kg
